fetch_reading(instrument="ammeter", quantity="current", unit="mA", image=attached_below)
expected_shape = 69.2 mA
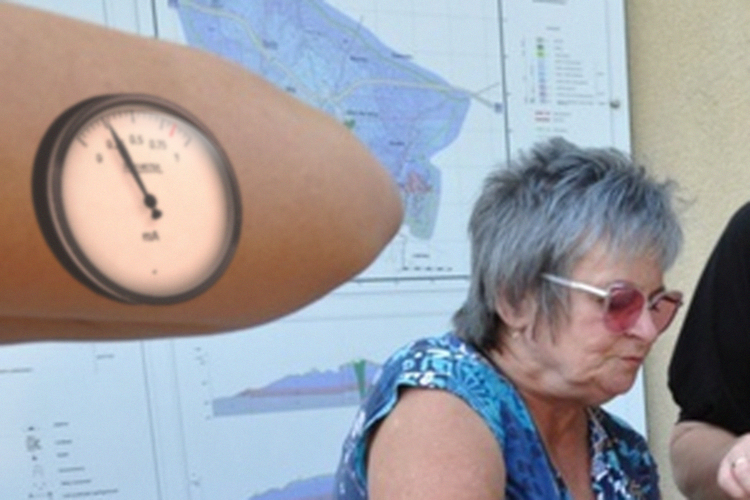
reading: 0.25 mA
